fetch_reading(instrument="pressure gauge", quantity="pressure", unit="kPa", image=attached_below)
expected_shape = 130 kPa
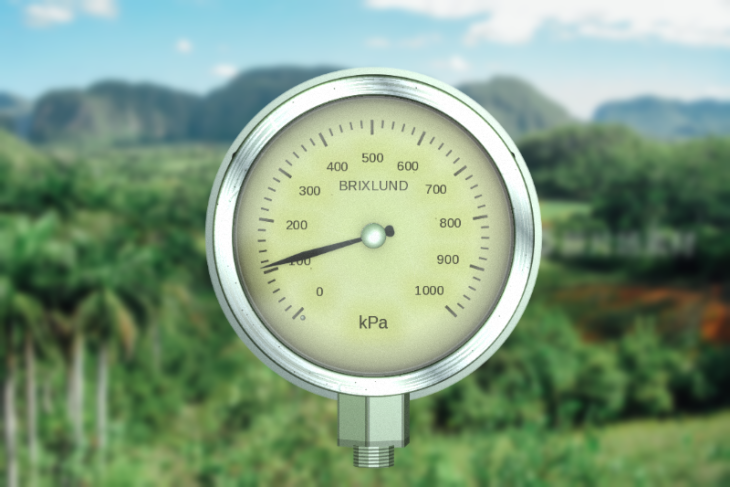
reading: 110 kPa
